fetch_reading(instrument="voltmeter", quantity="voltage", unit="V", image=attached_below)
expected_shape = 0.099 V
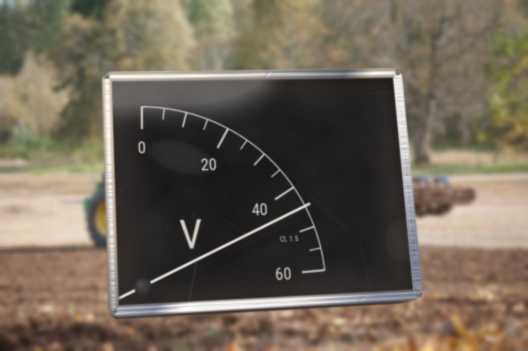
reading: 45 V
